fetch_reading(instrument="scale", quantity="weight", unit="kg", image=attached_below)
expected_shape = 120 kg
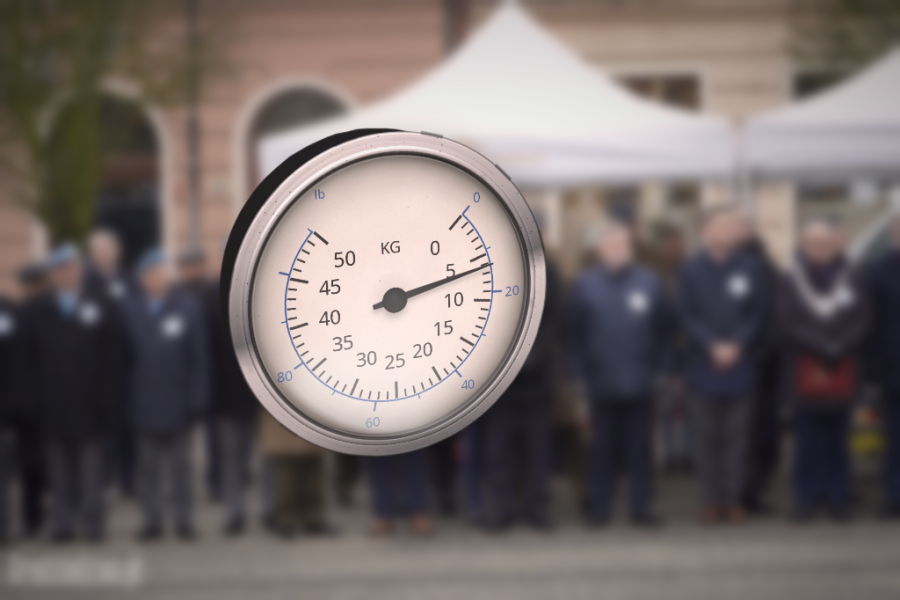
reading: 6 kg
